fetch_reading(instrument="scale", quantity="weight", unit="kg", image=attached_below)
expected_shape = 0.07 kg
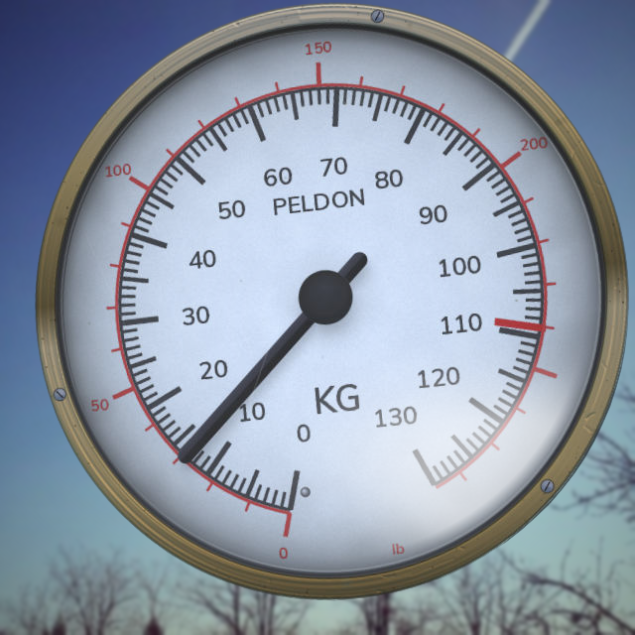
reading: 13 kg
